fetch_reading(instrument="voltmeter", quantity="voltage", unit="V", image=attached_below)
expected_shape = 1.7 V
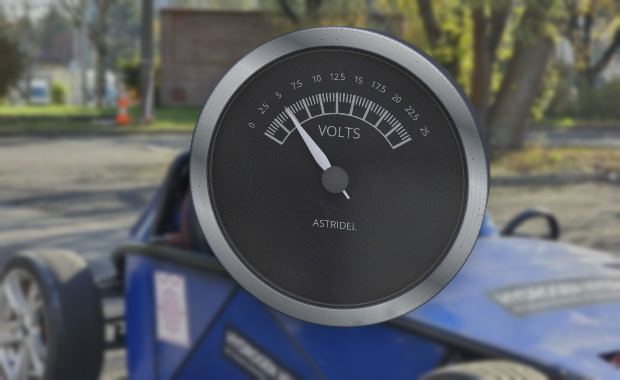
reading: 5 V
